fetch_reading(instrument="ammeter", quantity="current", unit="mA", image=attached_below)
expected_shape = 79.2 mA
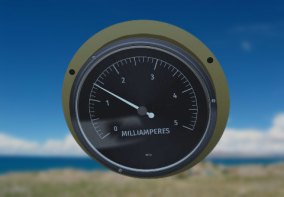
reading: 1.4 mA
